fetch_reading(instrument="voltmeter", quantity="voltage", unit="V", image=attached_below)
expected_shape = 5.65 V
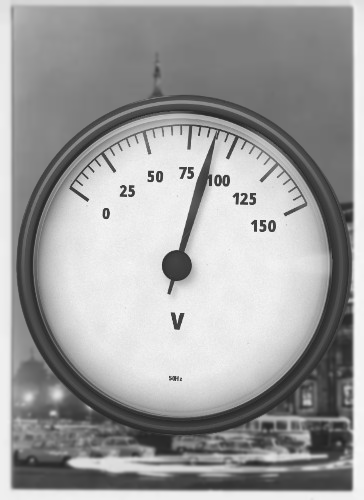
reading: 90 V
